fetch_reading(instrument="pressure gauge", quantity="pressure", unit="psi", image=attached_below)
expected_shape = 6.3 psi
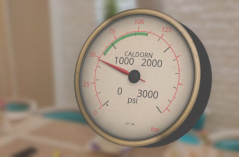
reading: 700 psi
